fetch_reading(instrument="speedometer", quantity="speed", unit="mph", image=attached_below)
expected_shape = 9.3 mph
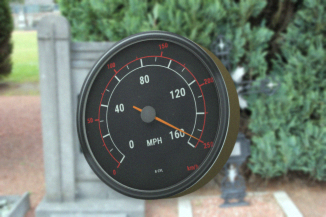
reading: 155 mph
